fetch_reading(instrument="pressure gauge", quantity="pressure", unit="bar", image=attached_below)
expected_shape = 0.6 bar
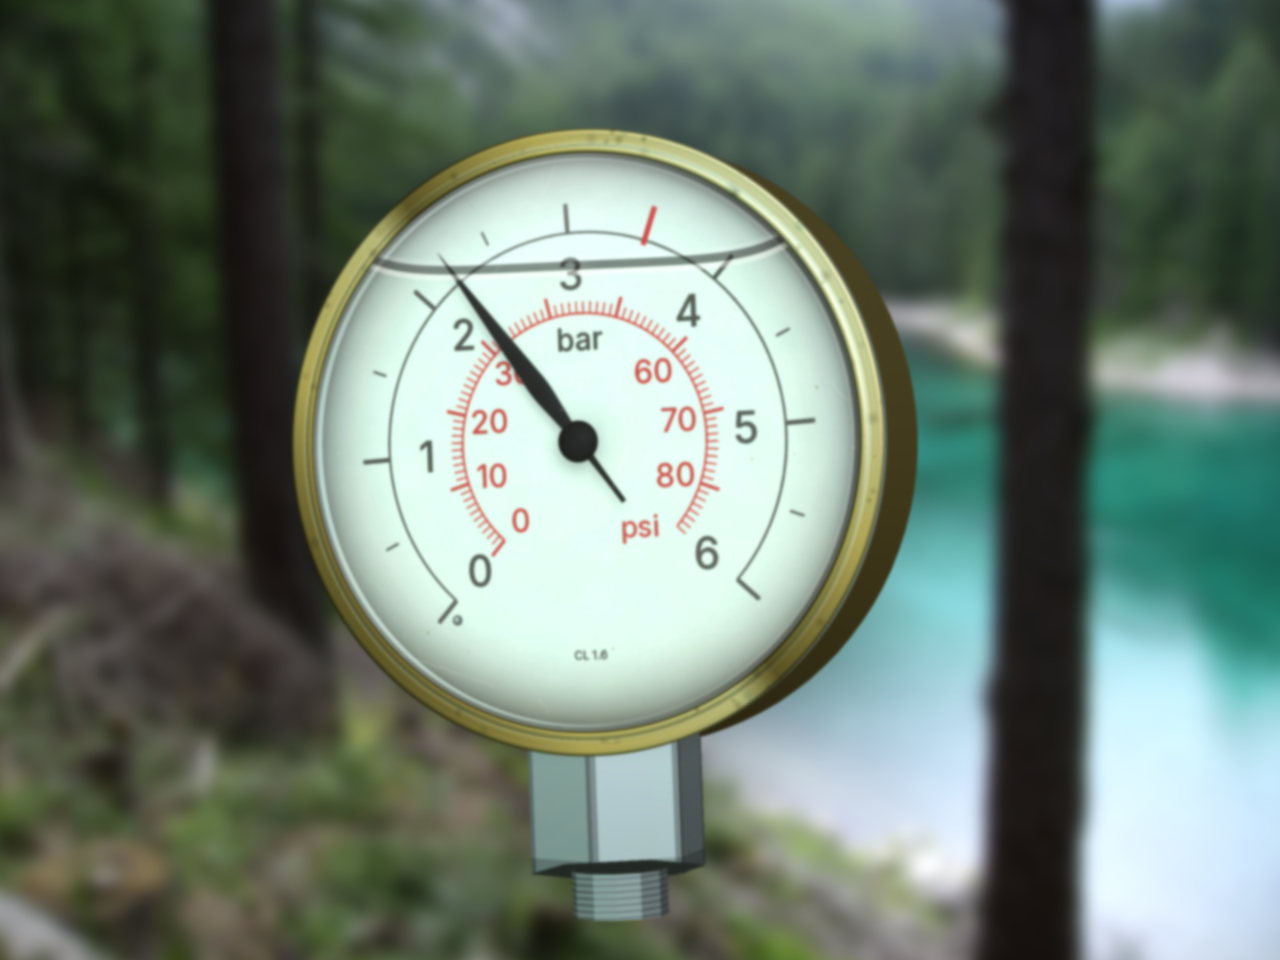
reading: 2.25 bar
